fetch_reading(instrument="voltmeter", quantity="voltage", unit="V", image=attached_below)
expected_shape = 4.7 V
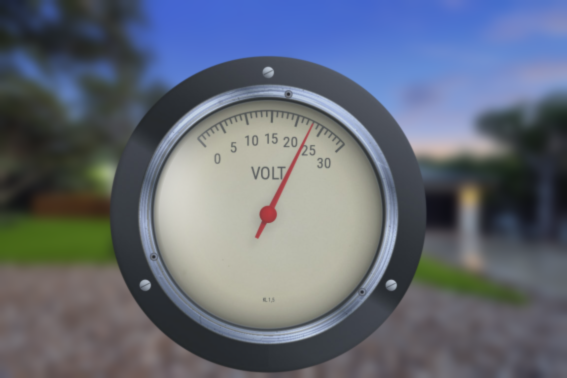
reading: 23 V
